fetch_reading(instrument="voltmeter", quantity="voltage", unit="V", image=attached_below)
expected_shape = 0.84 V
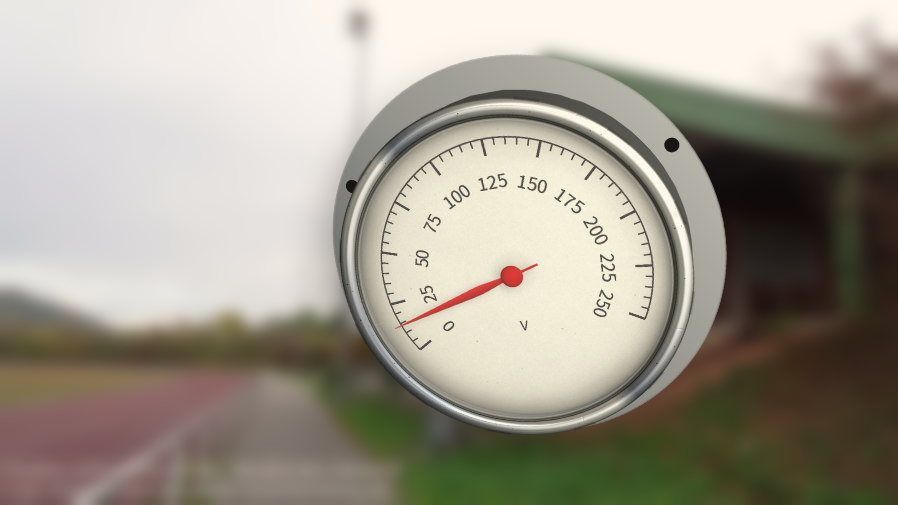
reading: 15 V
